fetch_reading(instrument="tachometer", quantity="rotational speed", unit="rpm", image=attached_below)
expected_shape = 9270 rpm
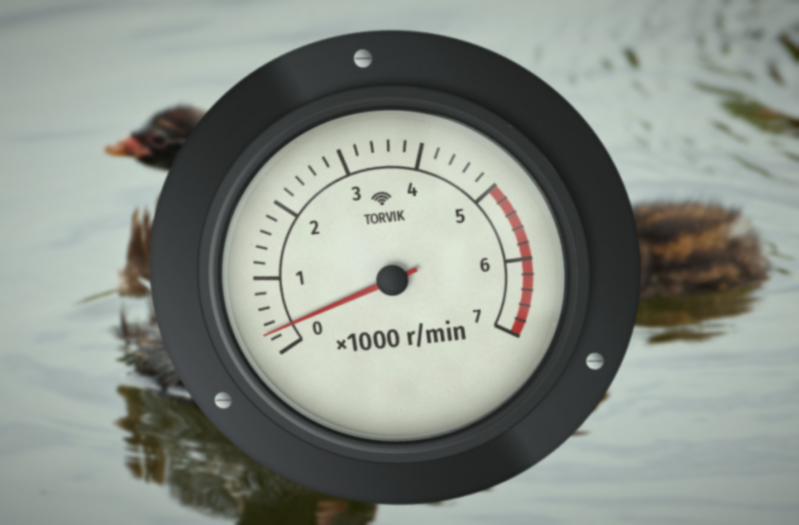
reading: 300 rpm
